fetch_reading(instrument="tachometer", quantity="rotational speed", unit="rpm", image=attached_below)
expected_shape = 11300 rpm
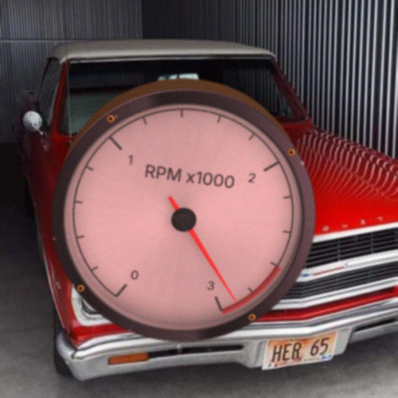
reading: 2900 rpm
